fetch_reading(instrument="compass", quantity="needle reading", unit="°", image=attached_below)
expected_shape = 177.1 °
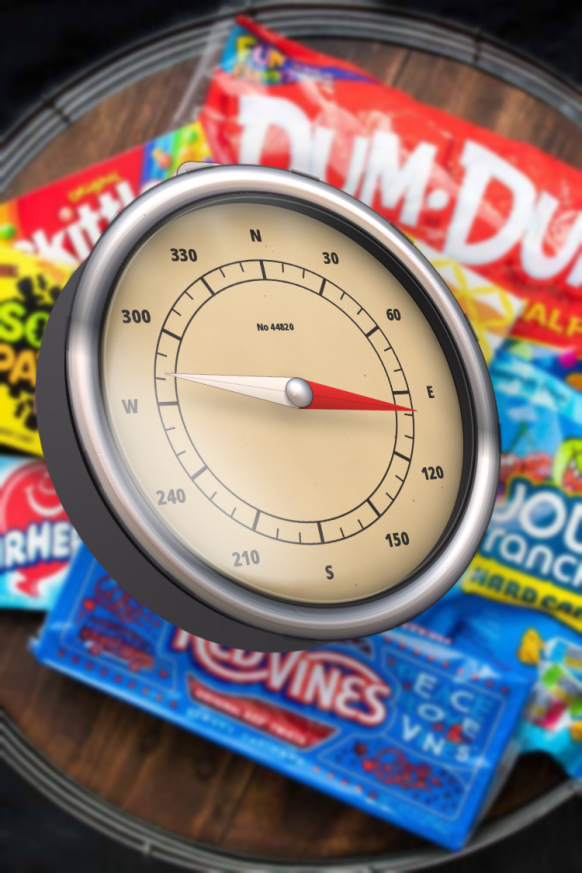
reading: 100 °
